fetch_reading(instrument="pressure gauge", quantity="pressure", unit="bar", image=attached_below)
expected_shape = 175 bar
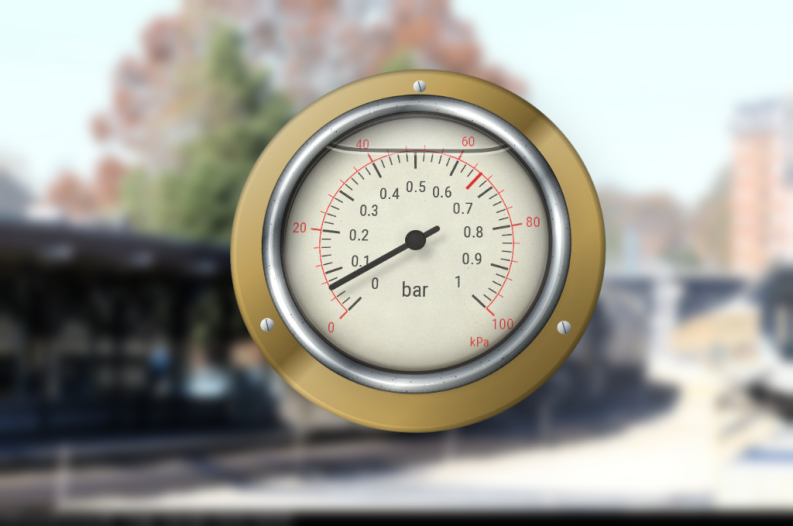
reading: 0.06 bar
